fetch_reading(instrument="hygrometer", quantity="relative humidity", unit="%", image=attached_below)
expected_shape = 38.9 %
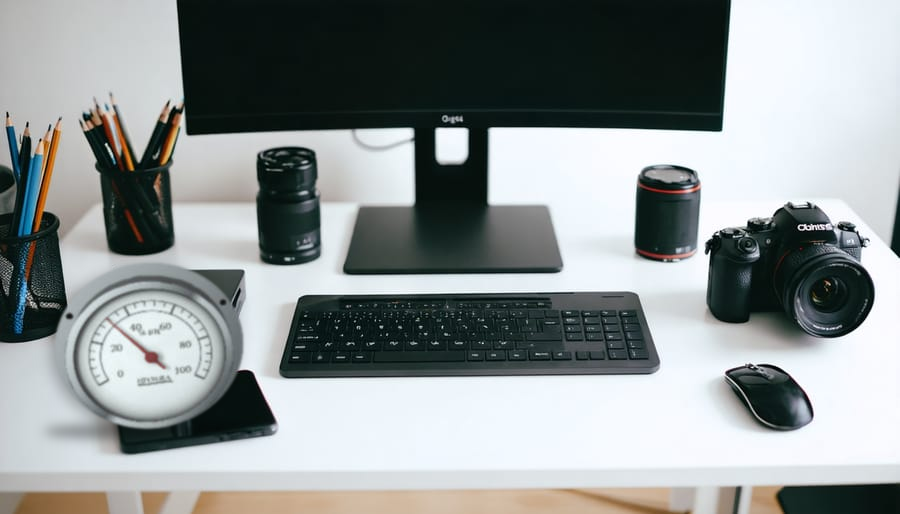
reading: 32 %
